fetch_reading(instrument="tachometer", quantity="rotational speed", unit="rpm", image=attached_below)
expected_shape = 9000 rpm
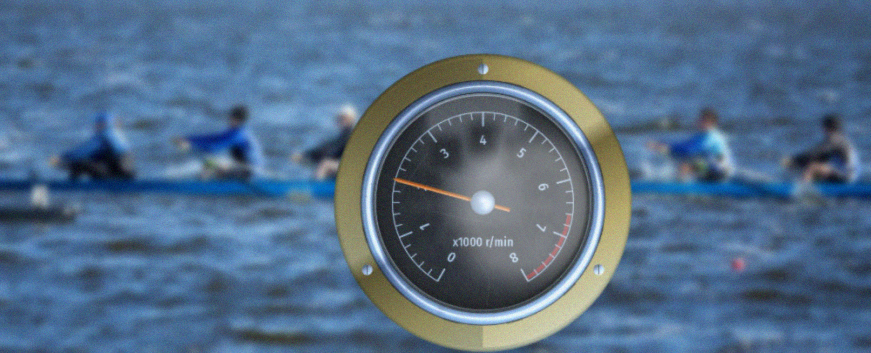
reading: 2000 rpm
